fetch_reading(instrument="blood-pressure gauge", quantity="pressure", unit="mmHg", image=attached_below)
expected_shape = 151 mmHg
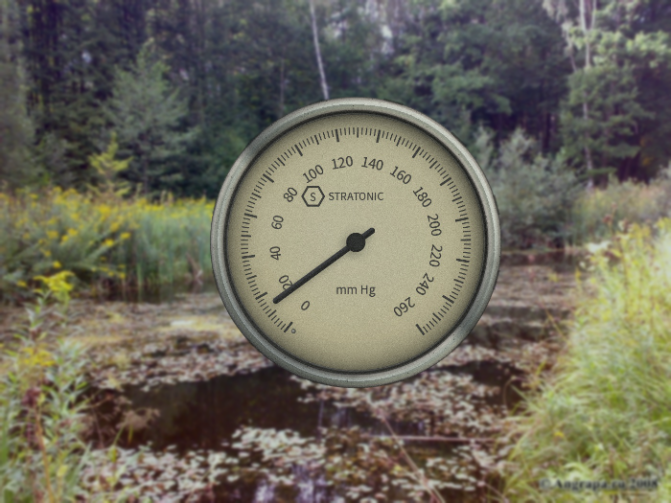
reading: 14 mmHg
